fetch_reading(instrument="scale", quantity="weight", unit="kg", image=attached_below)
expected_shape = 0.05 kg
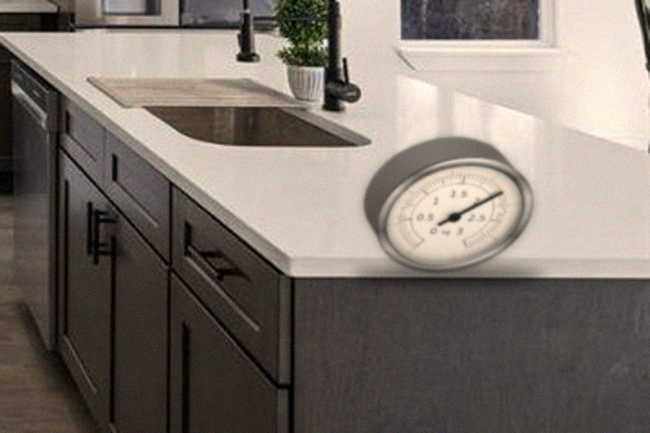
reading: 2 kg
